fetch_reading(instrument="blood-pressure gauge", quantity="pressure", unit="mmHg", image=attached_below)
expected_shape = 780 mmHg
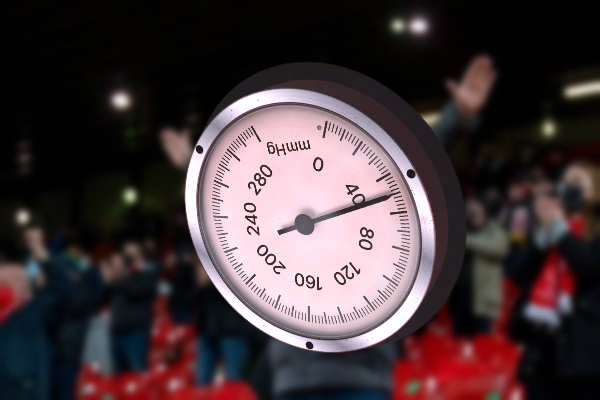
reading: 50 mmHg
